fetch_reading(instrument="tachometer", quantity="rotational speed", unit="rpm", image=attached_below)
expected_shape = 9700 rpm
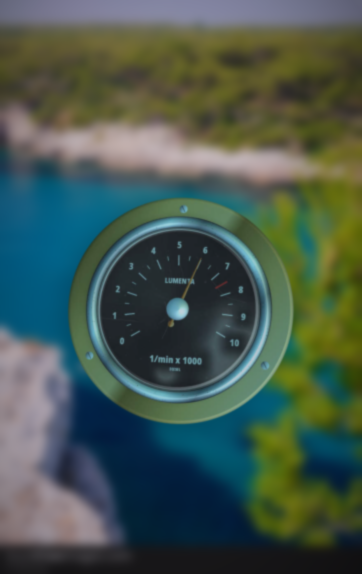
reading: 6000 rpm
